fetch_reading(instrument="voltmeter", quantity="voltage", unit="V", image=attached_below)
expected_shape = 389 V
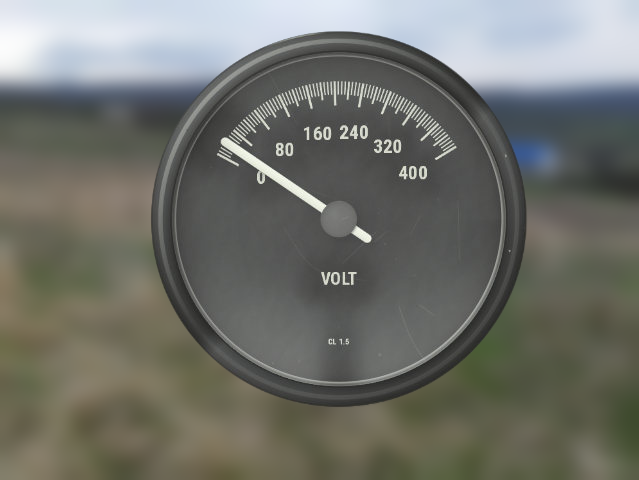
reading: 20 V
